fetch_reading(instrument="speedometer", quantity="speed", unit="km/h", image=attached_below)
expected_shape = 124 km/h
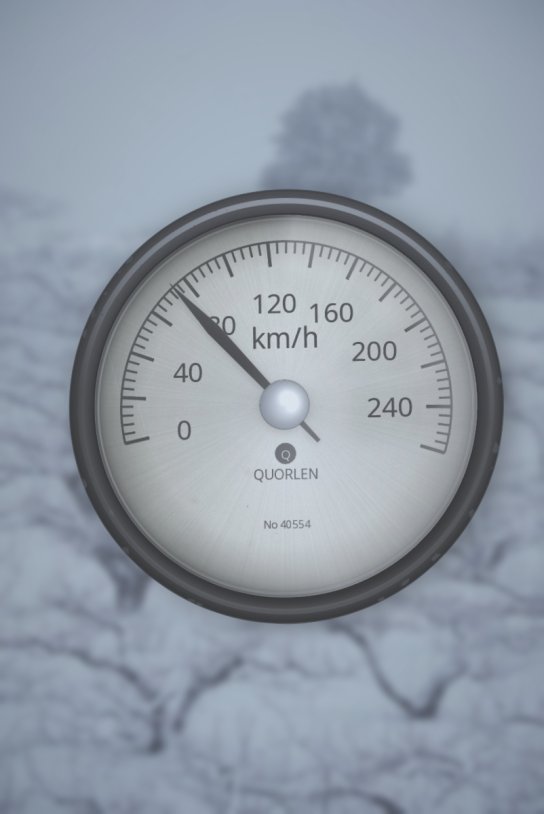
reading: 74 km/h
